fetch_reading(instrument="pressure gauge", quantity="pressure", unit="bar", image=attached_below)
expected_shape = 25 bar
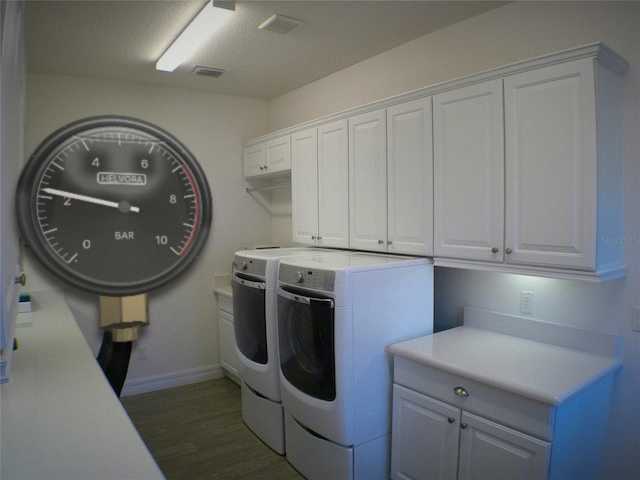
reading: 2.2 bar
